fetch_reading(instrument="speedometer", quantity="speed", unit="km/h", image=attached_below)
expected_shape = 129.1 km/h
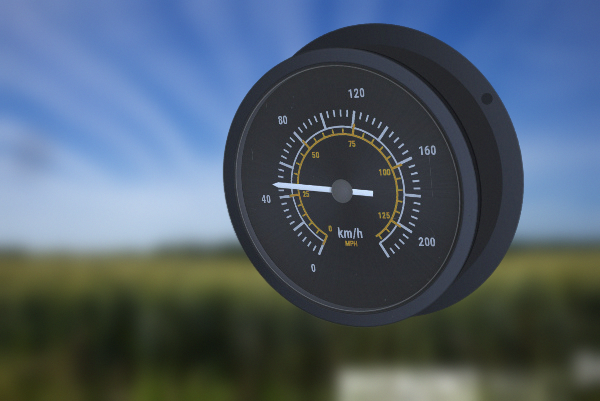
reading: 48 km/h
